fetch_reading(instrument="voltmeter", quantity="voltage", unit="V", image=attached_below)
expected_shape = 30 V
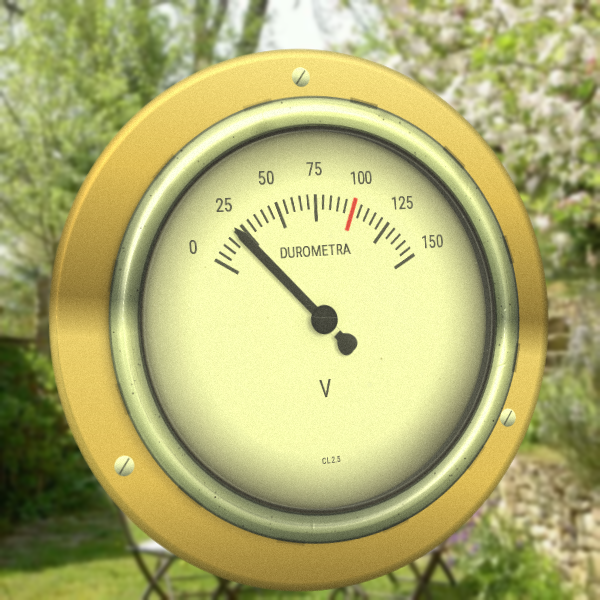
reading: 20 V
